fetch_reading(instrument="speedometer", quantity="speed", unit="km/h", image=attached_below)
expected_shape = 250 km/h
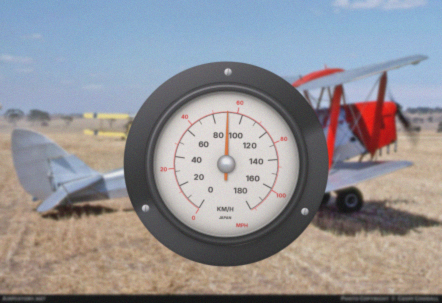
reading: 90 km/h
